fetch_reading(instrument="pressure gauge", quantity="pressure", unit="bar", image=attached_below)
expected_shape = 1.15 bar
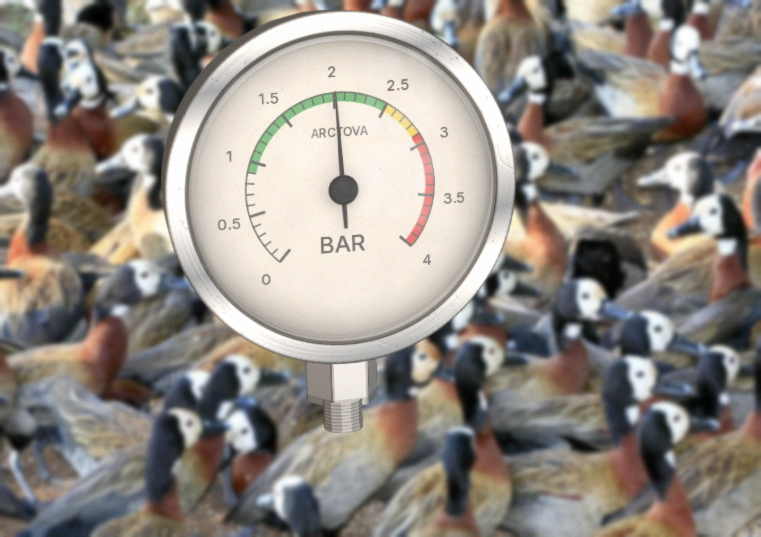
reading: 2 bar
